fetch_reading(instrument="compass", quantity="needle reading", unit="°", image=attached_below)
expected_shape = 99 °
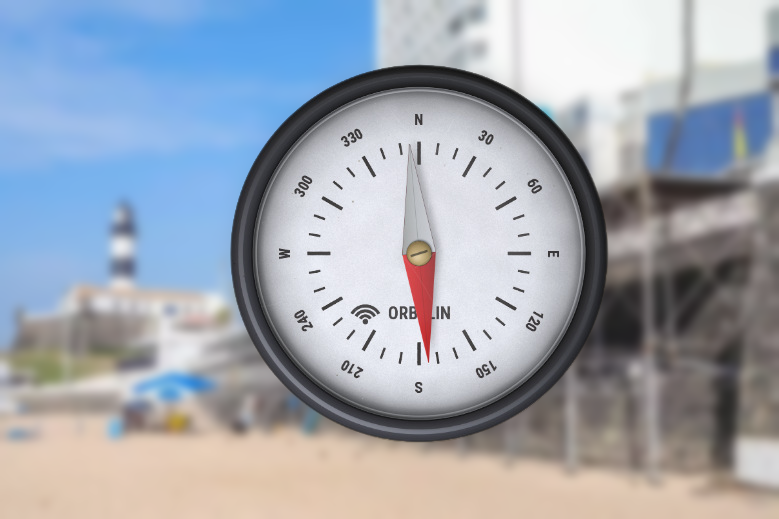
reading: 175 °
